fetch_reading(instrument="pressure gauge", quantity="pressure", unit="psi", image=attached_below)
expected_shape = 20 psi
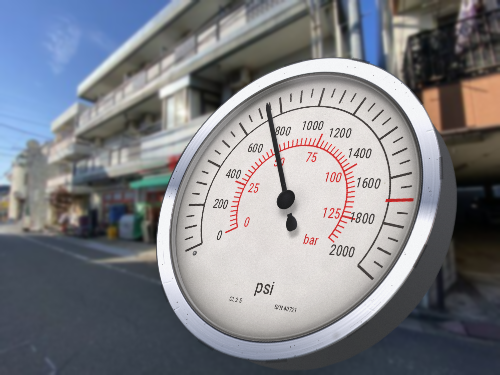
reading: 750 psi
